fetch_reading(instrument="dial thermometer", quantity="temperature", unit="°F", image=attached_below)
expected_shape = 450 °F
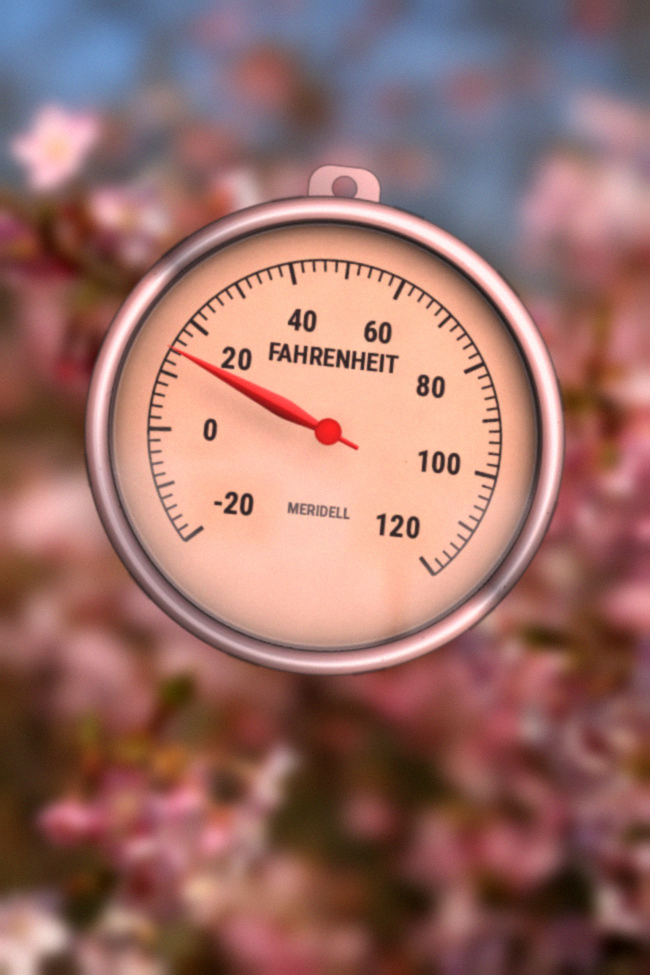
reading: 14 °F
